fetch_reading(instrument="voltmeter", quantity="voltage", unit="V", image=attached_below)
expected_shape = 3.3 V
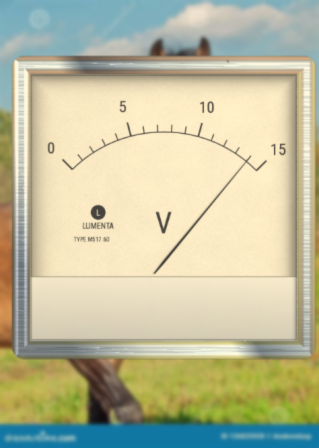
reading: 14 V
